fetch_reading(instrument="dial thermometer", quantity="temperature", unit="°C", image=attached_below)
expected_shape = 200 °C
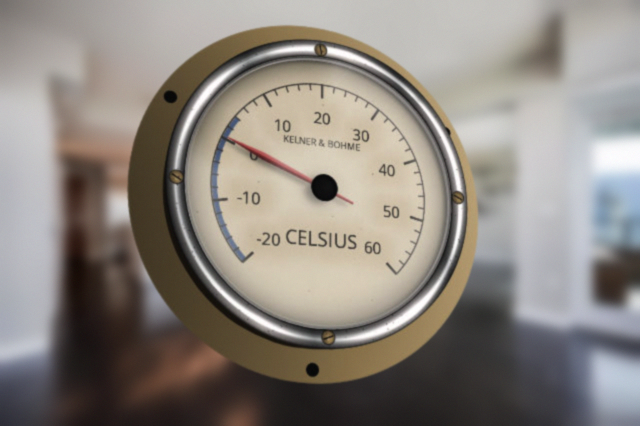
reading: 0 °C
